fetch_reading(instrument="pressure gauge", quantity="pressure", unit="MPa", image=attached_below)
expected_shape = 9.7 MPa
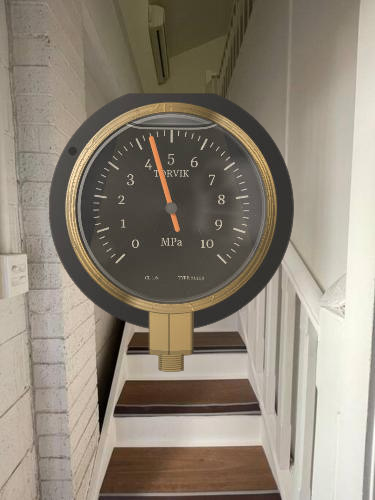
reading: 4.4 MPa
